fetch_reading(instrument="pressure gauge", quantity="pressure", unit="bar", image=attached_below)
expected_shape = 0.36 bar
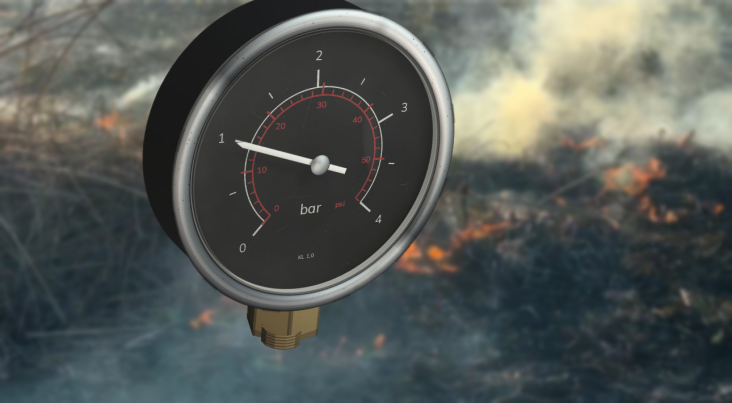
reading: 1 bar
